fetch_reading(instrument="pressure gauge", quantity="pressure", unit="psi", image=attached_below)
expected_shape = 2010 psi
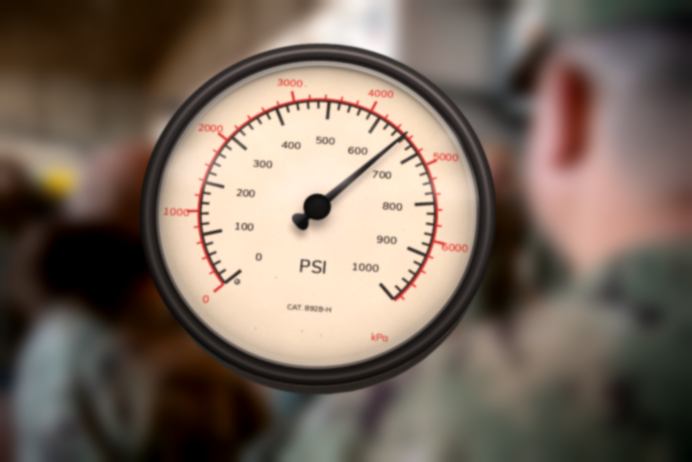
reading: 660 psi
